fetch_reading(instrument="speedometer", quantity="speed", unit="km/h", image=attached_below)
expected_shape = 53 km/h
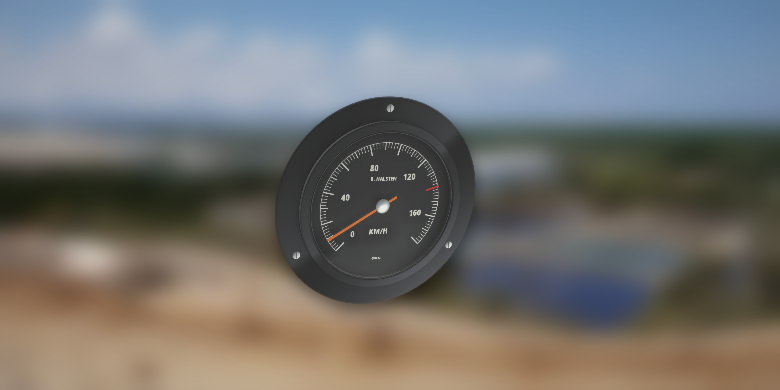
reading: 10 km/h
